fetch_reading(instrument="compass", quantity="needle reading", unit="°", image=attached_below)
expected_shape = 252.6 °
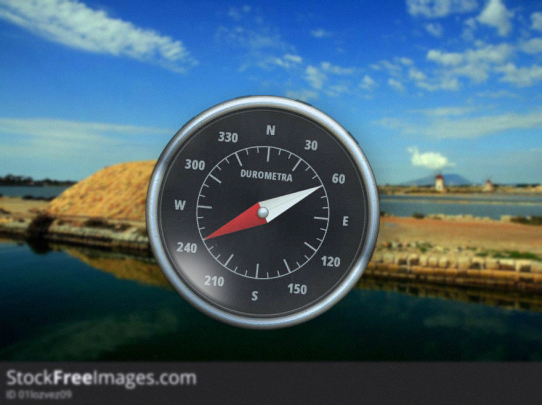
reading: 240 °
